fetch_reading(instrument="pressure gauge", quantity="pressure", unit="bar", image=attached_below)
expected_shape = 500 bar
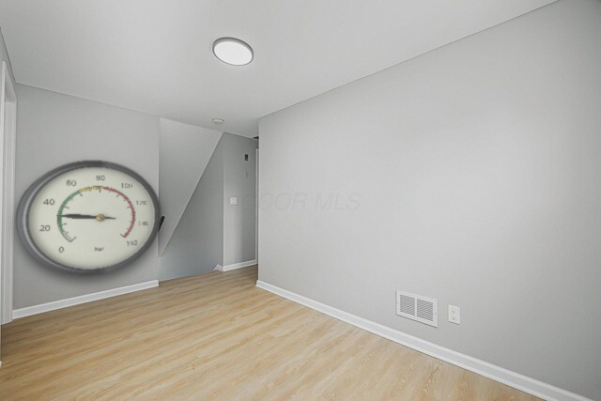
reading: 30 bar
